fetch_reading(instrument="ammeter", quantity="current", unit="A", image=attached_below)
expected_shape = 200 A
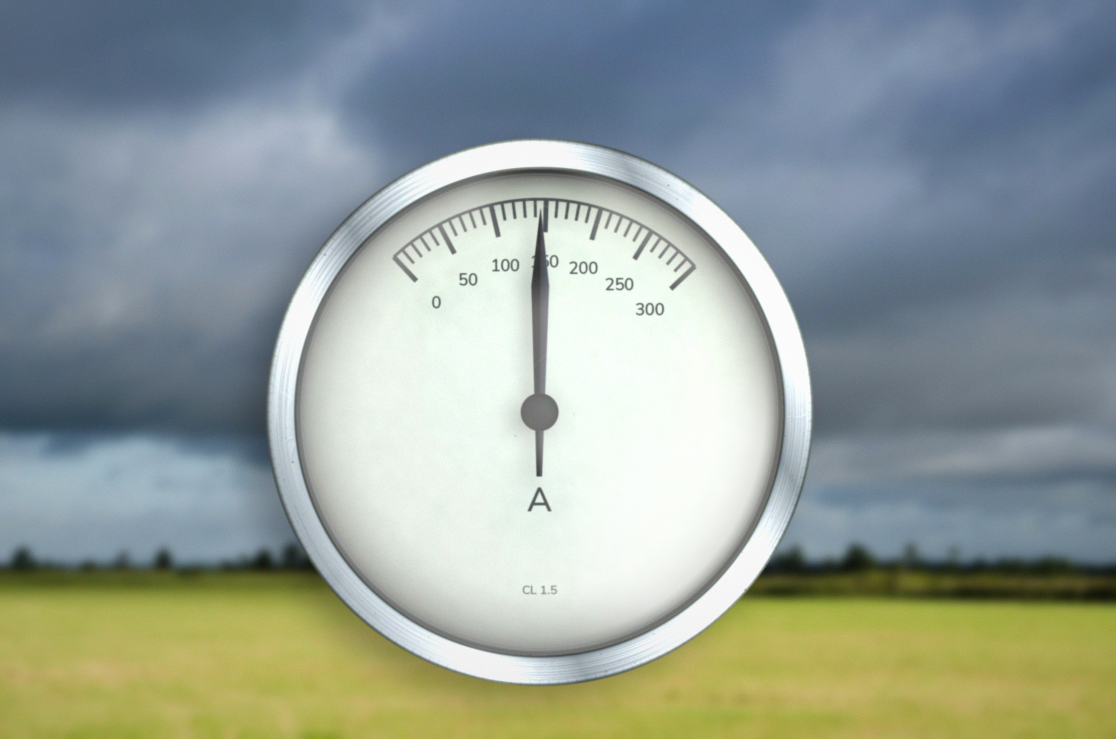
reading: 145 A
